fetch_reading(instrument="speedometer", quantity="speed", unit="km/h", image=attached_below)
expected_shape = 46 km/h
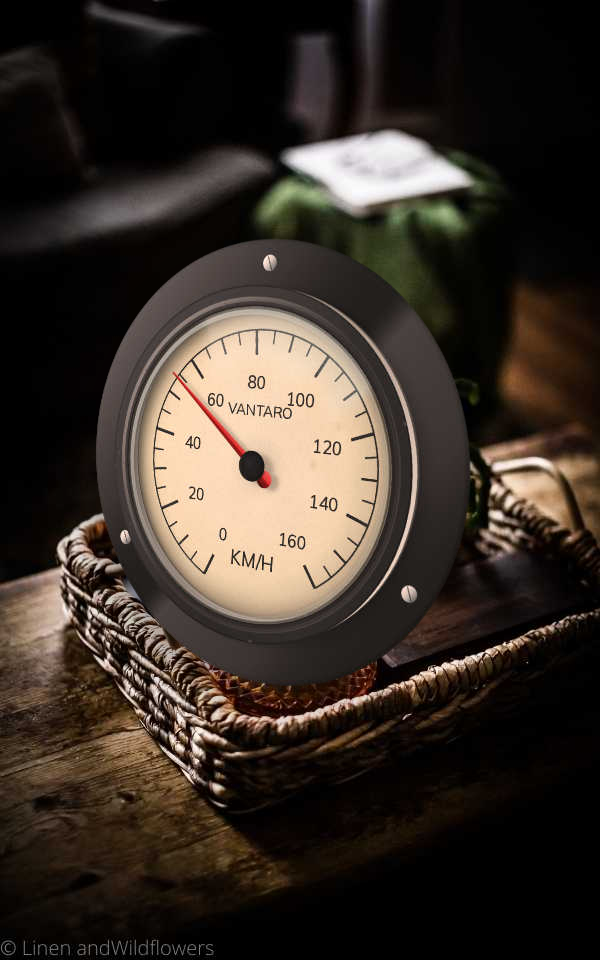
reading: 55 km/h
